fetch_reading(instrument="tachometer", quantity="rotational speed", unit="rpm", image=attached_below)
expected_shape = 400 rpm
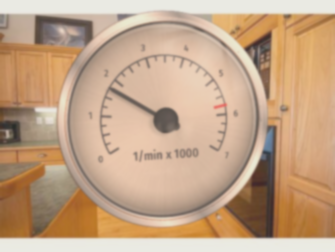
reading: 1750 rpm
